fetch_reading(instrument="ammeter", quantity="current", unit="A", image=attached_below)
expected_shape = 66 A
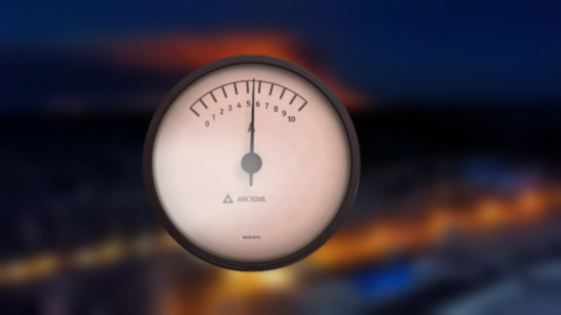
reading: 5.5 A
